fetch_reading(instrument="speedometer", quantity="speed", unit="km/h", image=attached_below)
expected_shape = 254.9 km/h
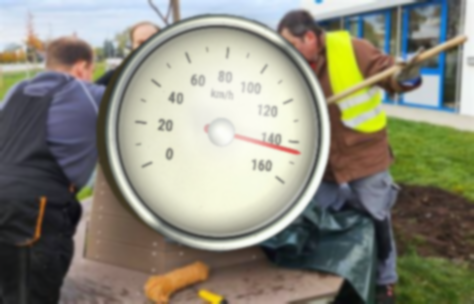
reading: 145 km/h
